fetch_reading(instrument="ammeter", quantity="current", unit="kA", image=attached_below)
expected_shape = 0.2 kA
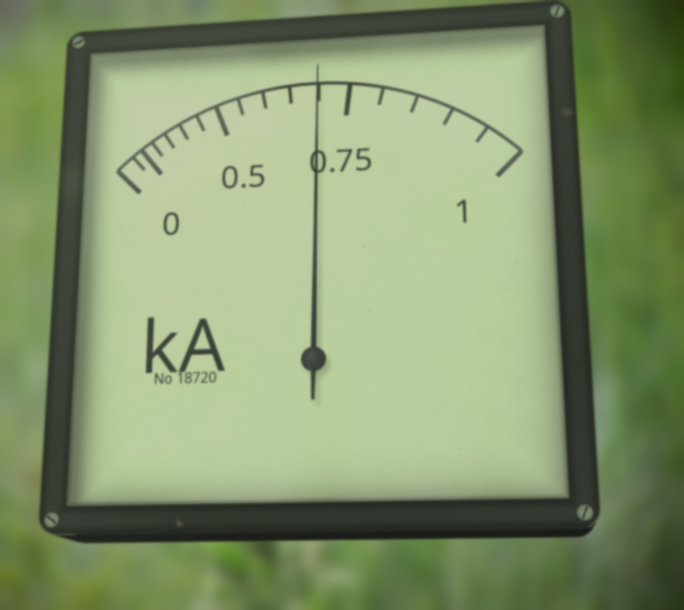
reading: 0.7 kA
